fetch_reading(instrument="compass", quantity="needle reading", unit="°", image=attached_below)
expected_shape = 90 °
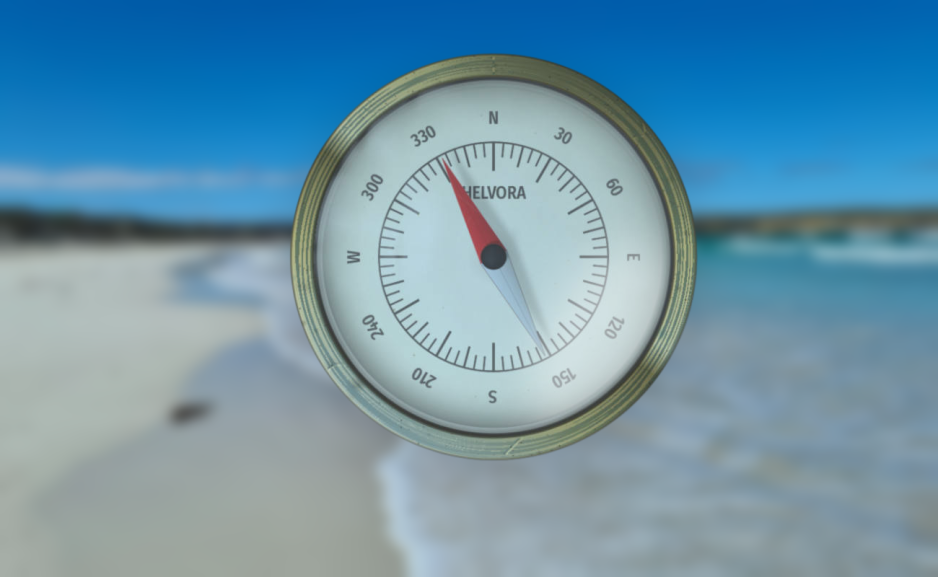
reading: 332.5 °
